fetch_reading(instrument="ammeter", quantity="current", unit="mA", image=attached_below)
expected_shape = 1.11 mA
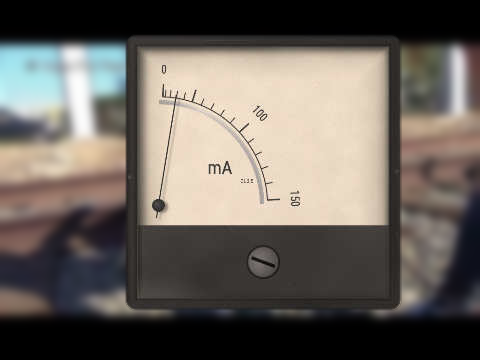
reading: 30 mA
